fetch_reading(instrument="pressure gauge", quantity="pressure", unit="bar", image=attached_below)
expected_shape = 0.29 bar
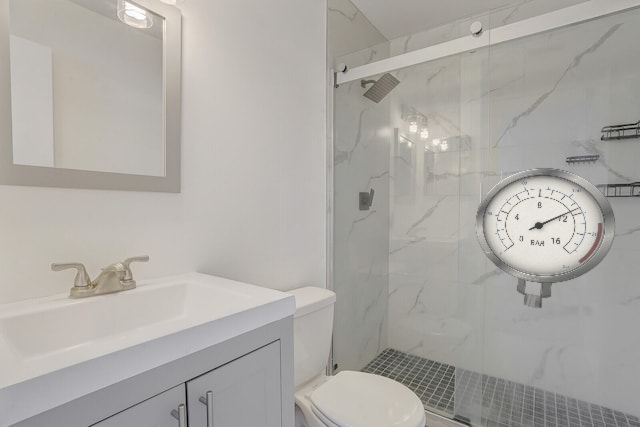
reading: 11.5 bar
